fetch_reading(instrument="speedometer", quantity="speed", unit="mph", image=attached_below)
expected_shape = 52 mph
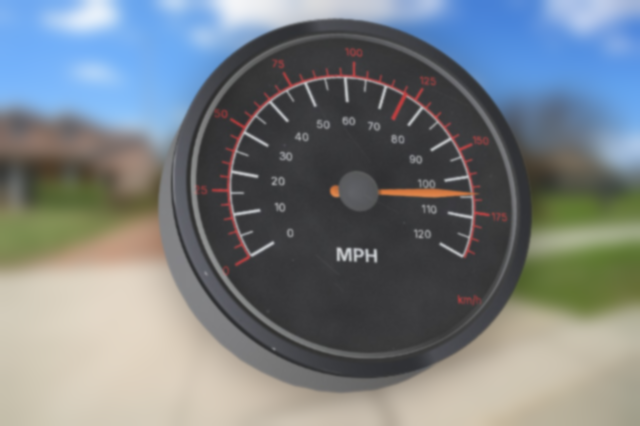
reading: 105 mph
